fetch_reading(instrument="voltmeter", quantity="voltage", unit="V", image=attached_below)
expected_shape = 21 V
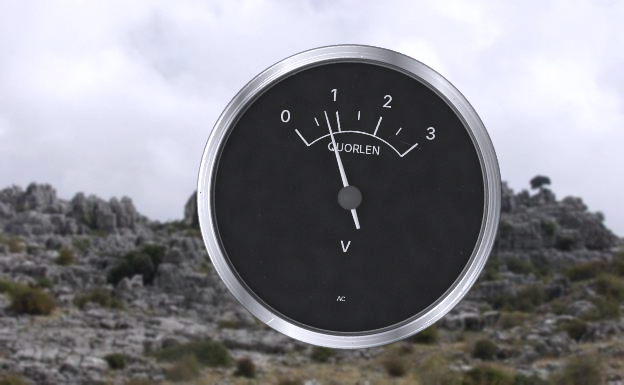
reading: 0.75 V
